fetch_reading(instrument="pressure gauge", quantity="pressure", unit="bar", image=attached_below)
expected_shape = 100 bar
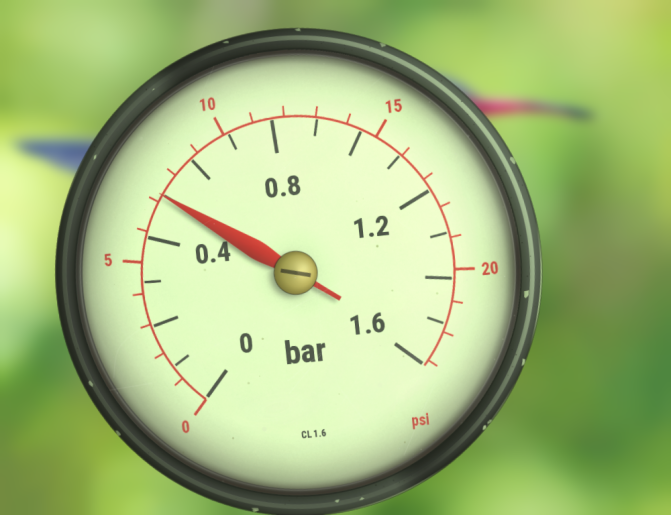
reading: 0.5 bar
